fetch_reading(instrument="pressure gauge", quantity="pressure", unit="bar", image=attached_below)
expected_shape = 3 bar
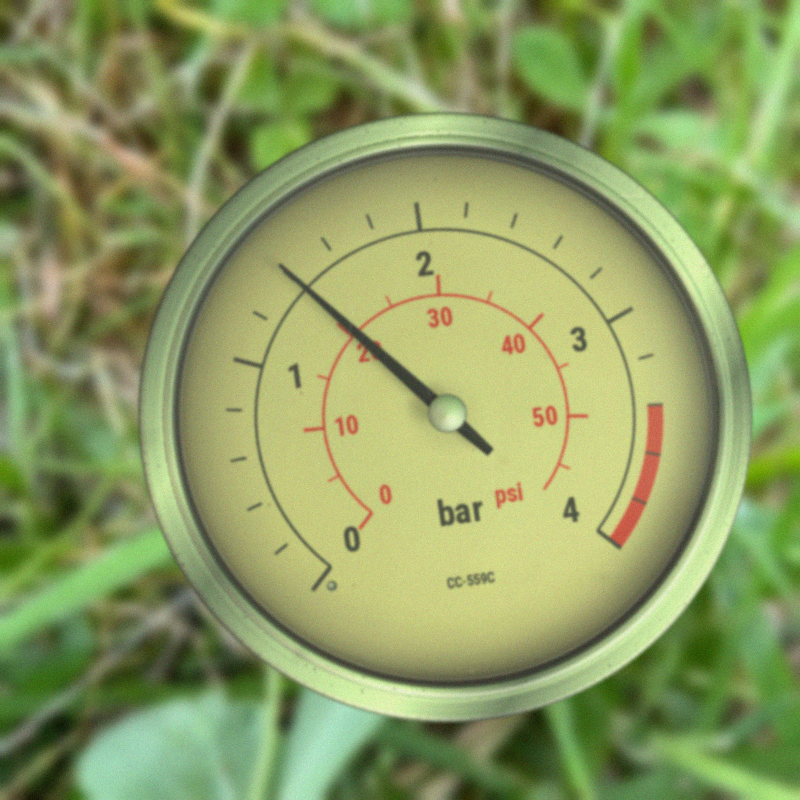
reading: 1.4 bar
